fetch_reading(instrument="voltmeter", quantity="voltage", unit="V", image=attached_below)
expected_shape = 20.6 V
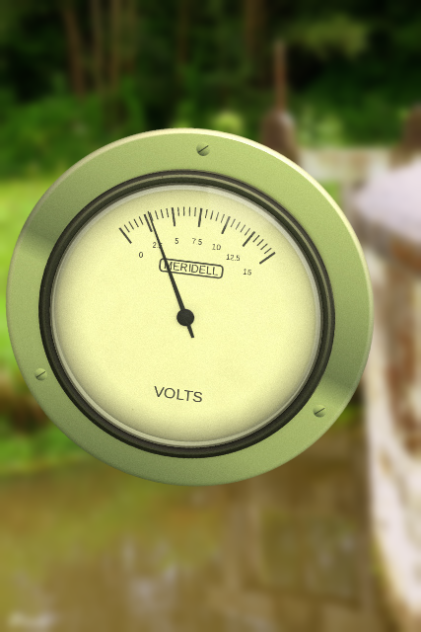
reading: 3 V
